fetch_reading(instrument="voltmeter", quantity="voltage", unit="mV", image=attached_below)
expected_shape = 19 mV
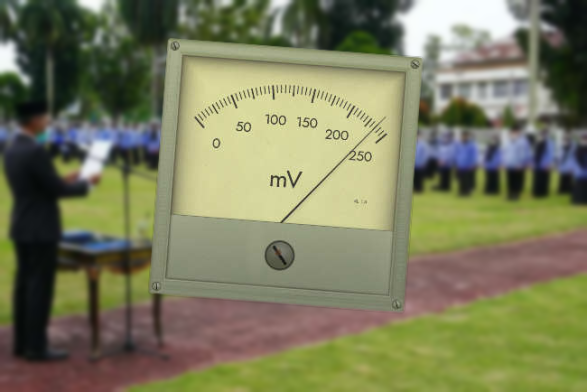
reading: 235 mV
